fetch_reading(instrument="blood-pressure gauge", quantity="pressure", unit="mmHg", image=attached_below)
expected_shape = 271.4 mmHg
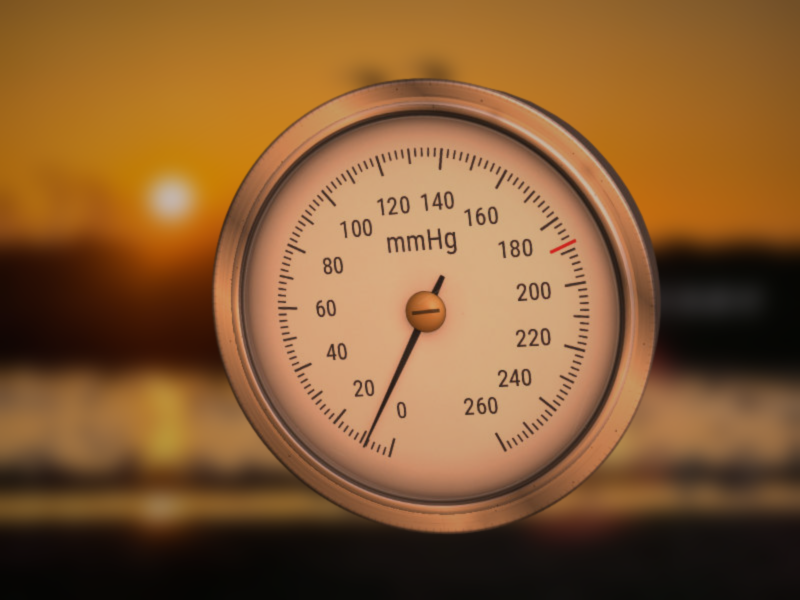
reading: 8 mmHg
